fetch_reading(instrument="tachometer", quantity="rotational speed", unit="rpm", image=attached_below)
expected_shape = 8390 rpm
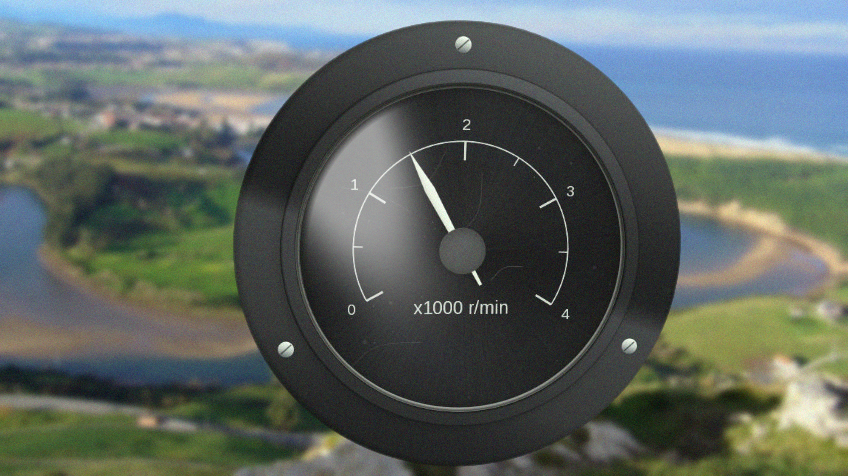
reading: 1500 rpm
